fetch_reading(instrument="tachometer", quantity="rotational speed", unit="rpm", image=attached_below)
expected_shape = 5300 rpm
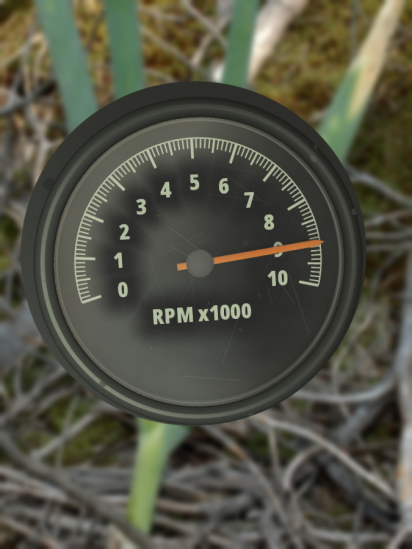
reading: 9000 rpm
